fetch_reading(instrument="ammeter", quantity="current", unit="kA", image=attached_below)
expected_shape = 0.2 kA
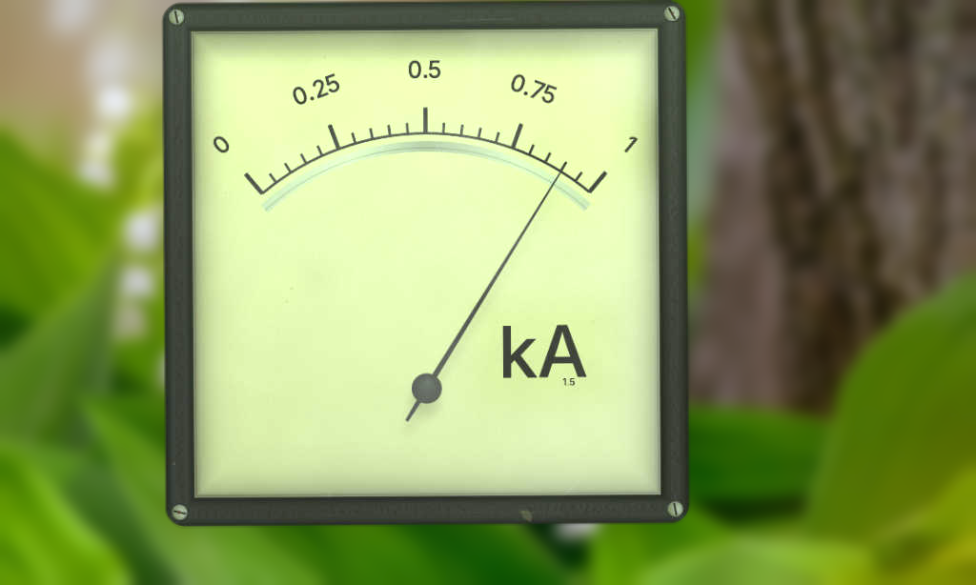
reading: 0.9 kA
